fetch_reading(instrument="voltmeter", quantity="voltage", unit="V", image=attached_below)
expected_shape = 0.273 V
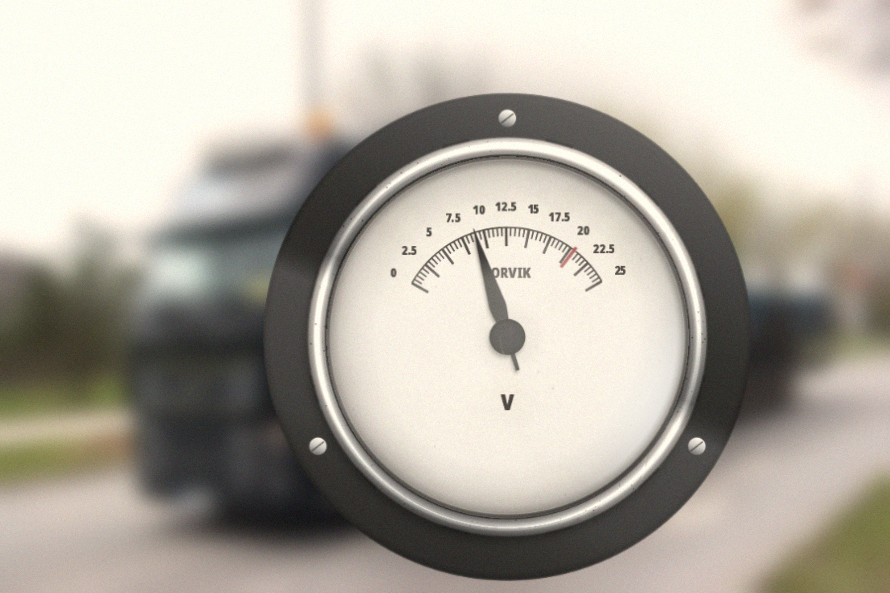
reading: 9 V
